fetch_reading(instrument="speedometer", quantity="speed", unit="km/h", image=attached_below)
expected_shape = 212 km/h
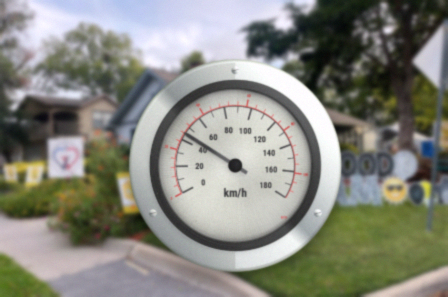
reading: 45 km/h
